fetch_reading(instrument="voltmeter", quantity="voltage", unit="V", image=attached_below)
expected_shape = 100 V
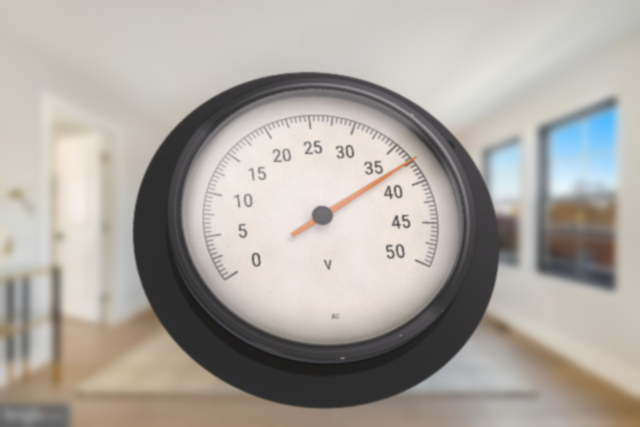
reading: 37.5 V
